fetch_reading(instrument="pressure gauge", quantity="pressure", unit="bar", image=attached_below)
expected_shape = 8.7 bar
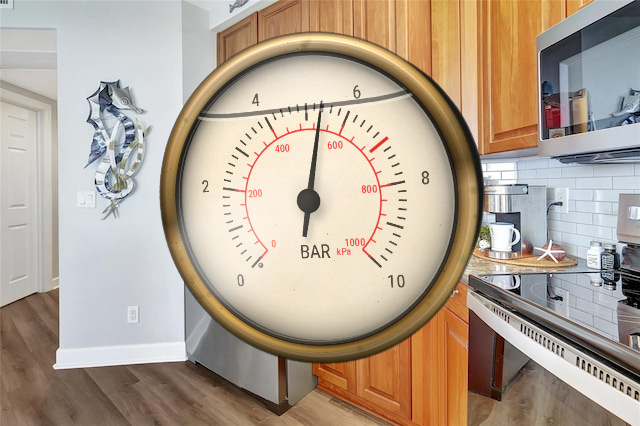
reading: 5.4 bar
